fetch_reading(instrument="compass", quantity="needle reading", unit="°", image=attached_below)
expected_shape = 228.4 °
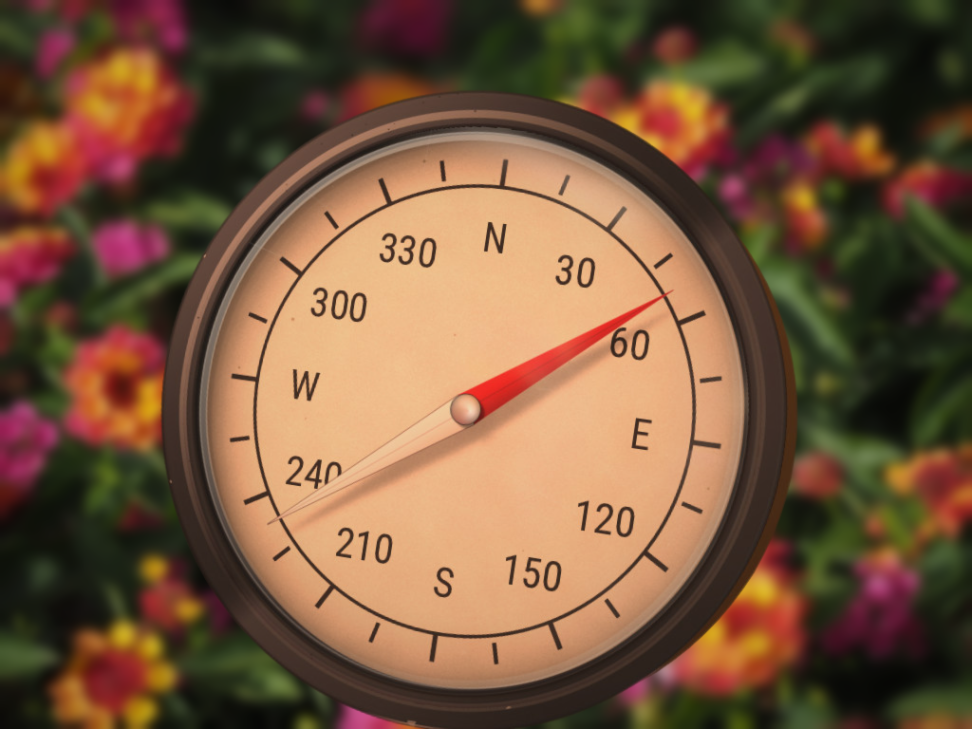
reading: 52.5 °
